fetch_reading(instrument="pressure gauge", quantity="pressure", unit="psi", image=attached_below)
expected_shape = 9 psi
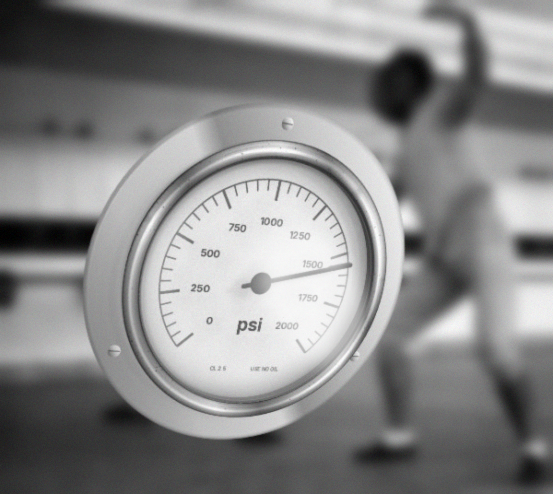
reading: 1550 psi
